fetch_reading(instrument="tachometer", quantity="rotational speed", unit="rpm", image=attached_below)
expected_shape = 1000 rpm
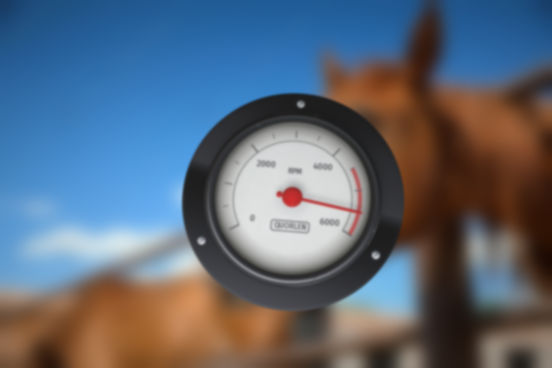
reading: 5500 rpm
